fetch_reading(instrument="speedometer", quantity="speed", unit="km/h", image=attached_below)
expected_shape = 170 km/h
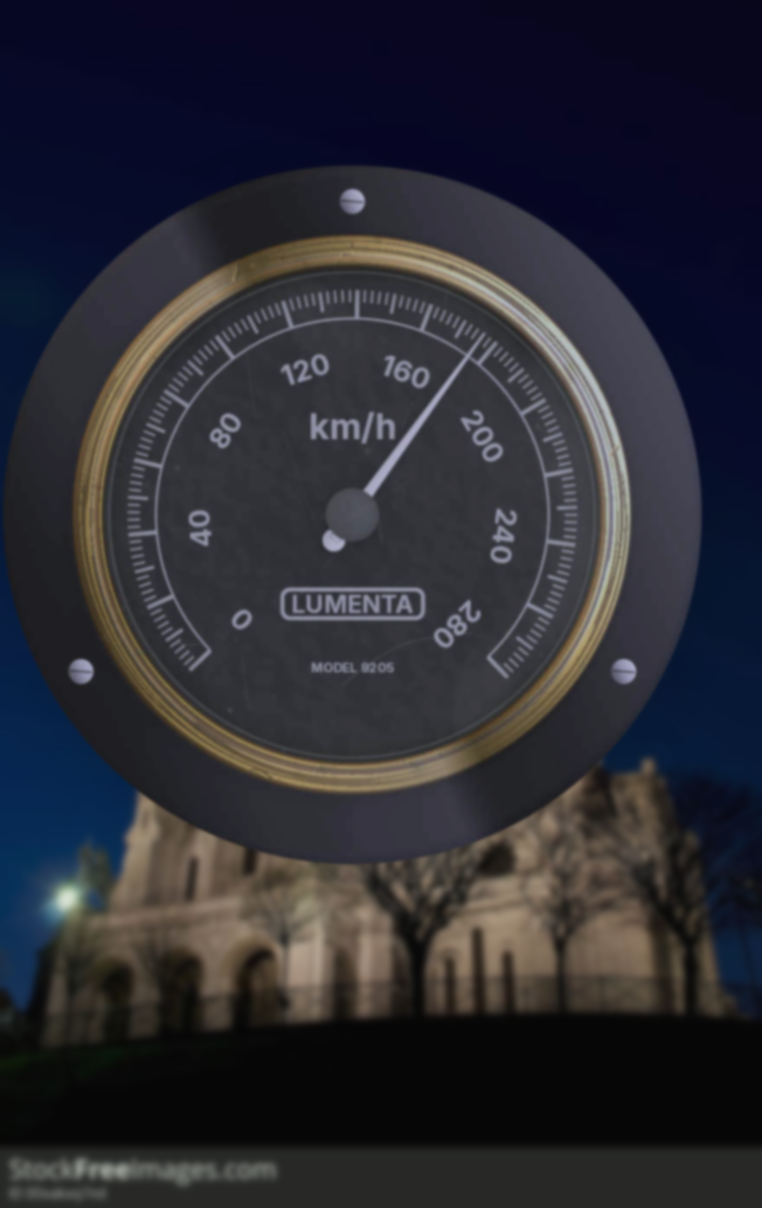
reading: 176 km/h
